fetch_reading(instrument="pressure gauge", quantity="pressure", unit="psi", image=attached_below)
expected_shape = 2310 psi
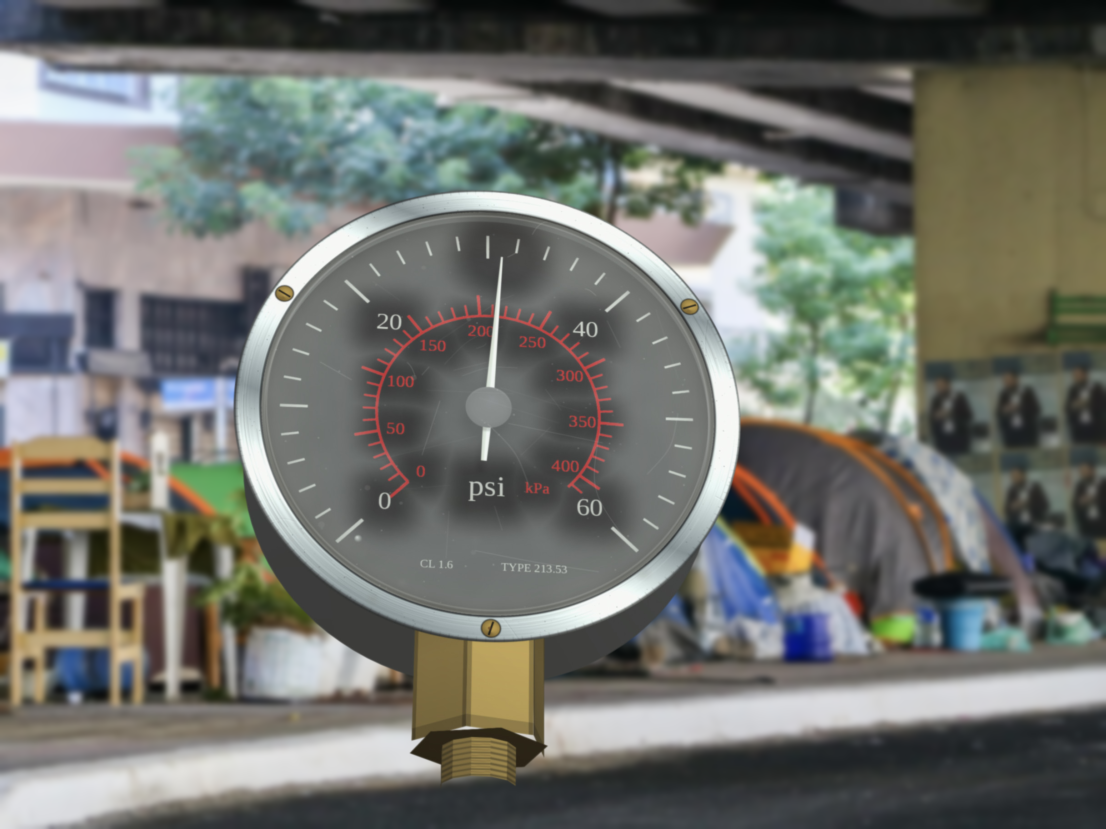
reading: 31 psi
